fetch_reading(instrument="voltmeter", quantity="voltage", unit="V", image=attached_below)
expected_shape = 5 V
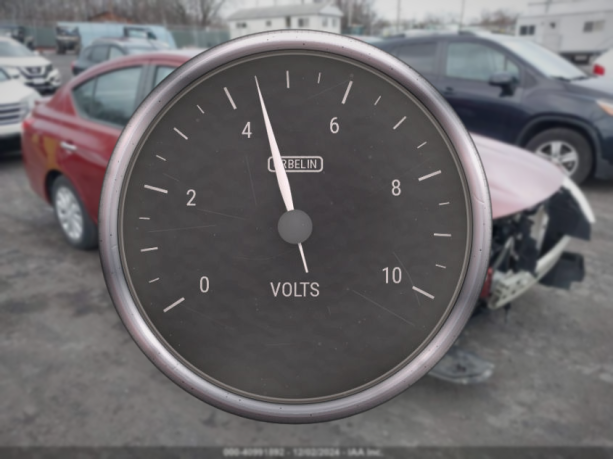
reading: 4.5 V
